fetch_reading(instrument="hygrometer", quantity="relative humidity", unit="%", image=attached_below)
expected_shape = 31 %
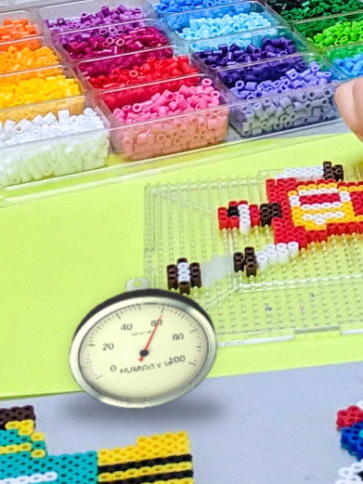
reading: 60 %
